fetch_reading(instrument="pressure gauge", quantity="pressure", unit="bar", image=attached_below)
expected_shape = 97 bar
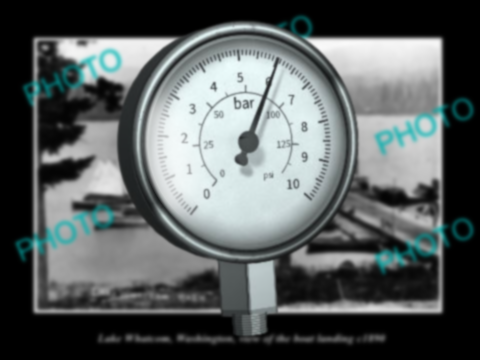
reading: 6 bar
